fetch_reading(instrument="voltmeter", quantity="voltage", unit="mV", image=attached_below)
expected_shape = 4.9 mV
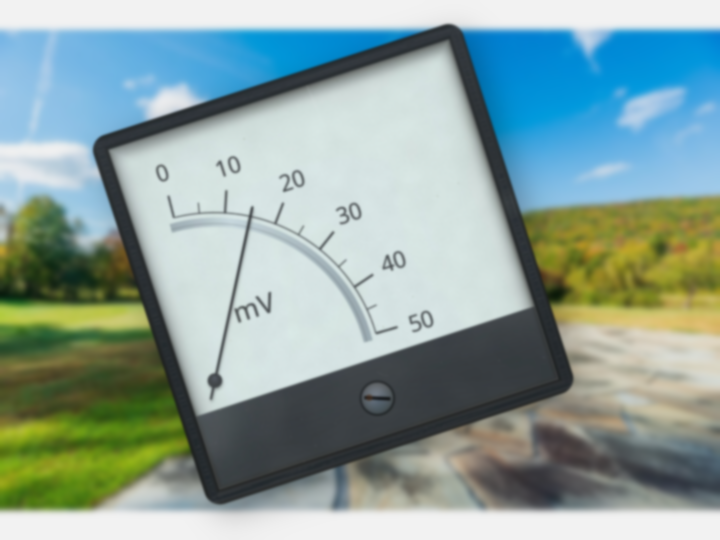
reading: 15 mV
